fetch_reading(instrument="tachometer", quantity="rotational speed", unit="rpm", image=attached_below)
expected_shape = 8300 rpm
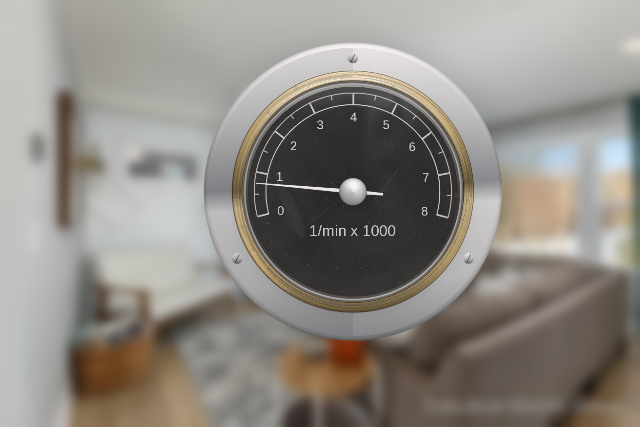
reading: 750 rpm
